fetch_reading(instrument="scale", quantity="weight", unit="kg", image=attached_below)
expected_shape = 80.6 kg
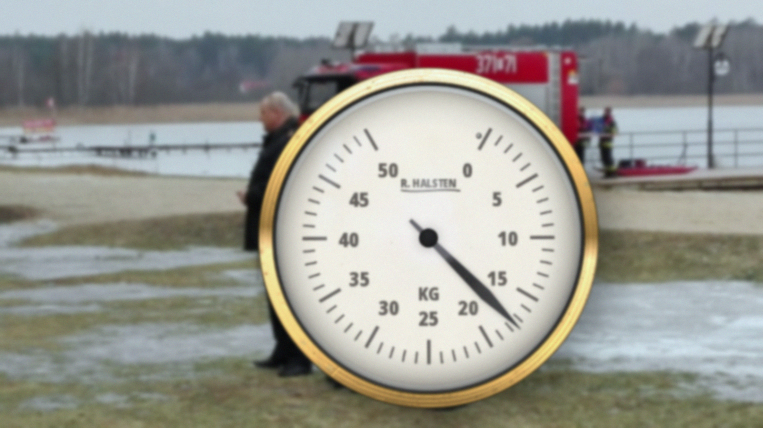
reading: 17.5 kg
